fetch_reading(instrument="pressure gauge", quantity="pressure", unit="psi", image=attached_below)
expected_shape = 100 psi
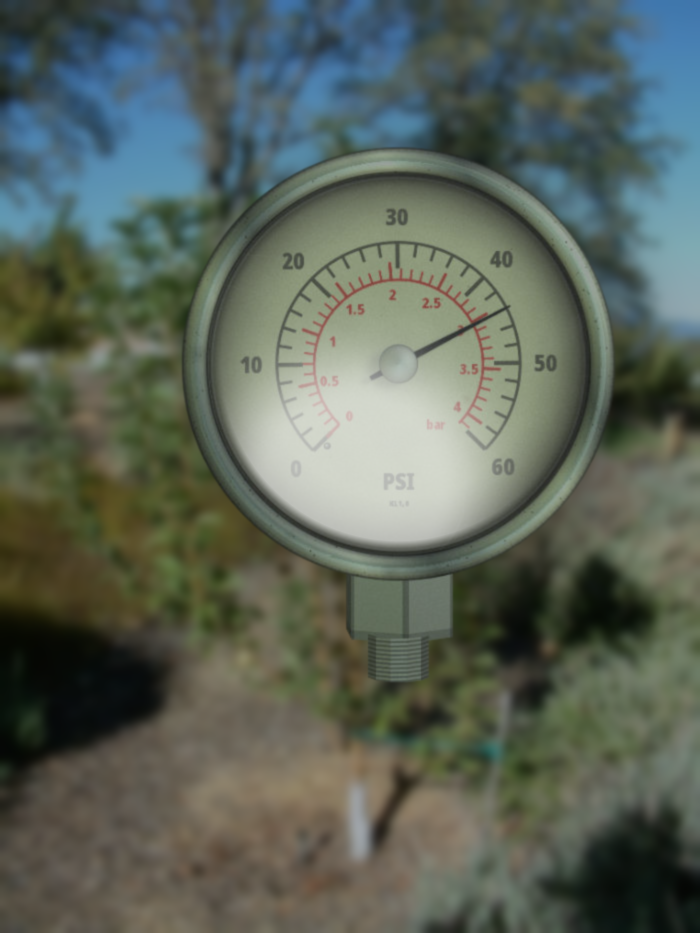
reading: 44 psi
